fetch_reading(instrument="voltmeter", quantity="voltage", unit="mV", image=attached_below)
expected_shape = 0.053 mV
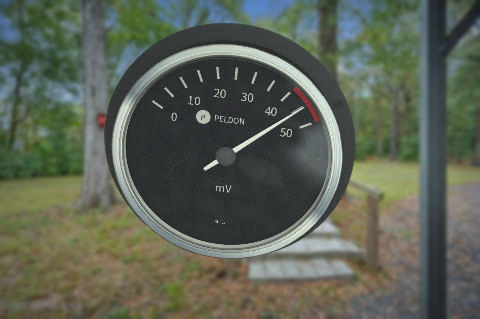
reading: 45 mV
